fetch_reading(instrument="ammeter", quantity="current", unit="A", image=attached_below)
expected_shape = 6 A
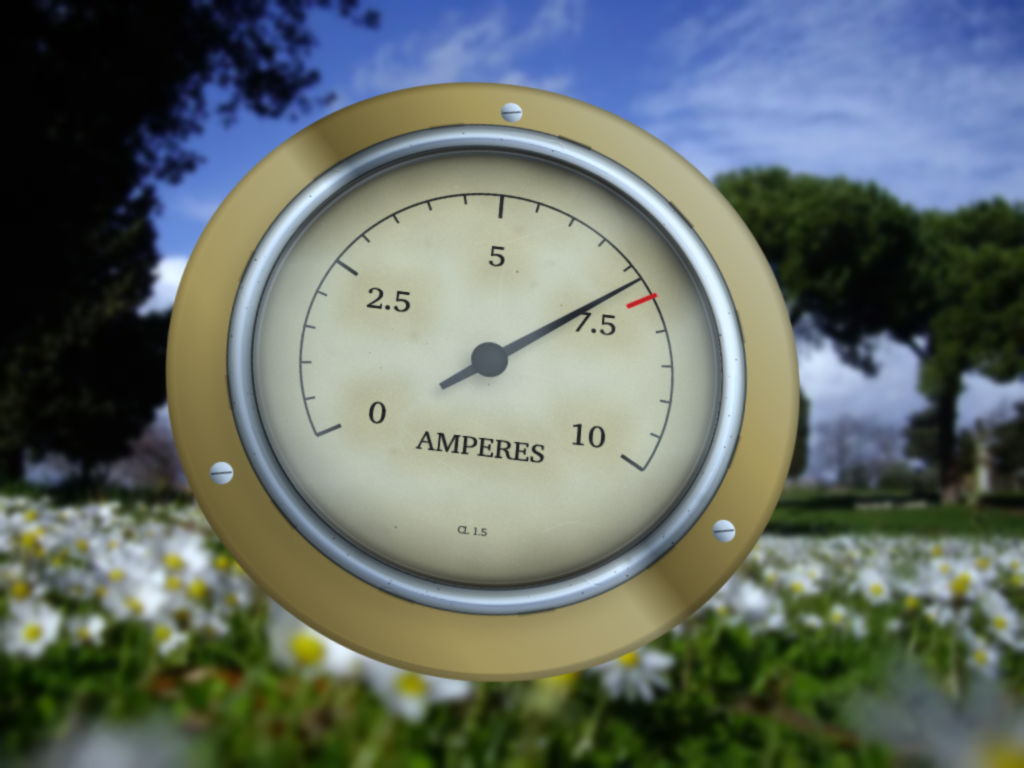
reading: 7.25 A
